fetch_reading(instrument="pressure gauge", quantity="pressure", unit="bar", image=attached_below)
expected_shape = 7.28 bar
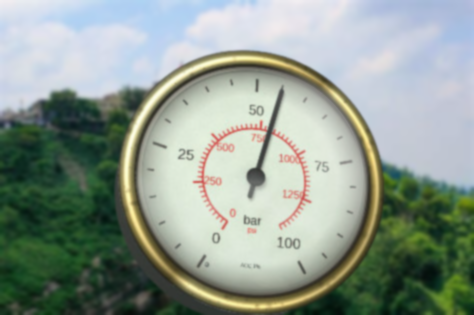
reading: 55 bar
